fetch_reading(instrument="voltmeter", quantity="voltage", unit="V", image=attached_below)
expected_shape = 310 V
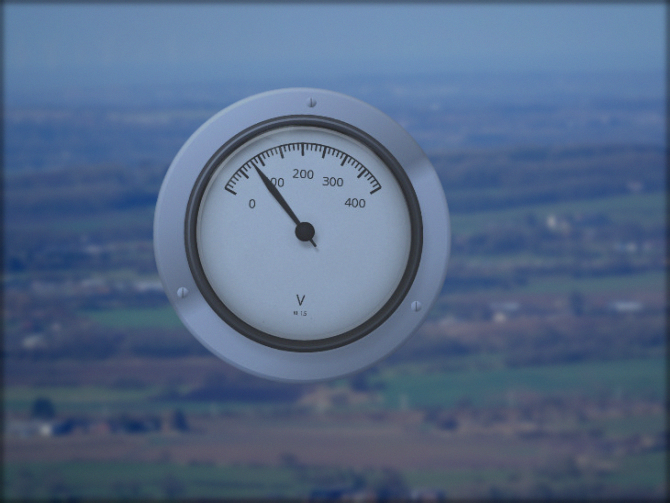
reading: 80 V
